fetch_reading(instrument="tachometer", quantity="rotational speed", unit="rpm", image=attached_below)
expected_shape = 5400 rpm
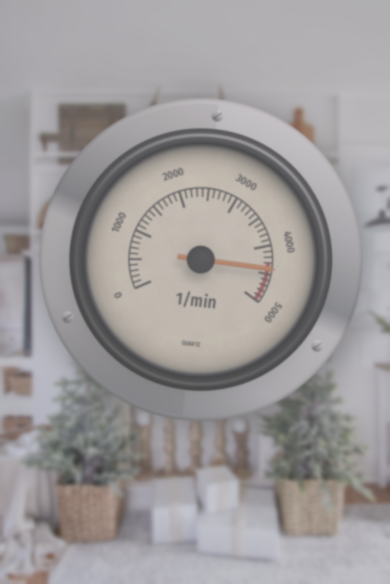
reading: 4400 rpm
